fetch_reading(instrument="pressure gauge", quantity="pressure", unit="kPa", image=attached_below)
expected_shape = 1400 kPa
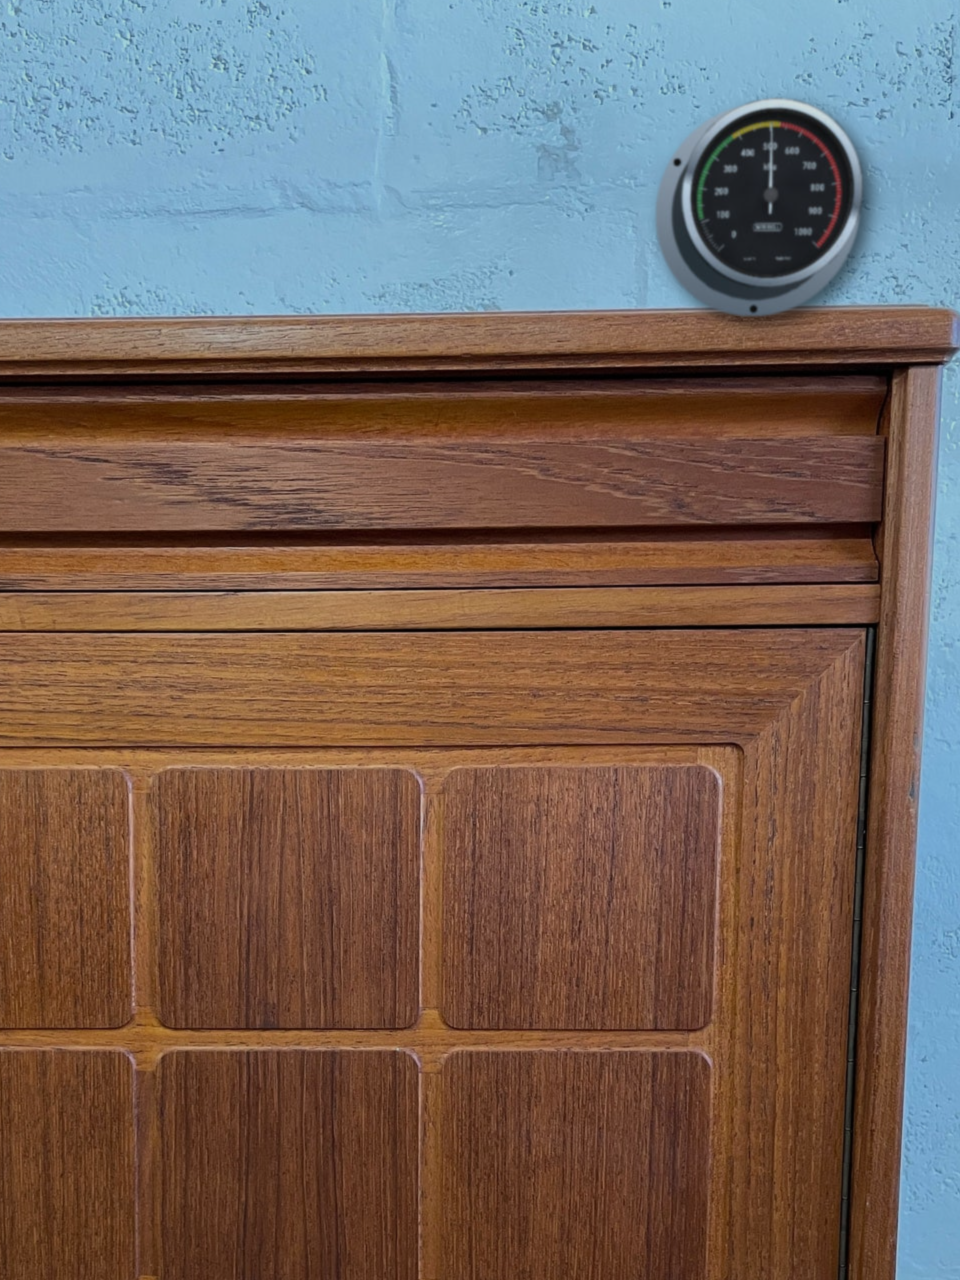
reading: 500 kPa
